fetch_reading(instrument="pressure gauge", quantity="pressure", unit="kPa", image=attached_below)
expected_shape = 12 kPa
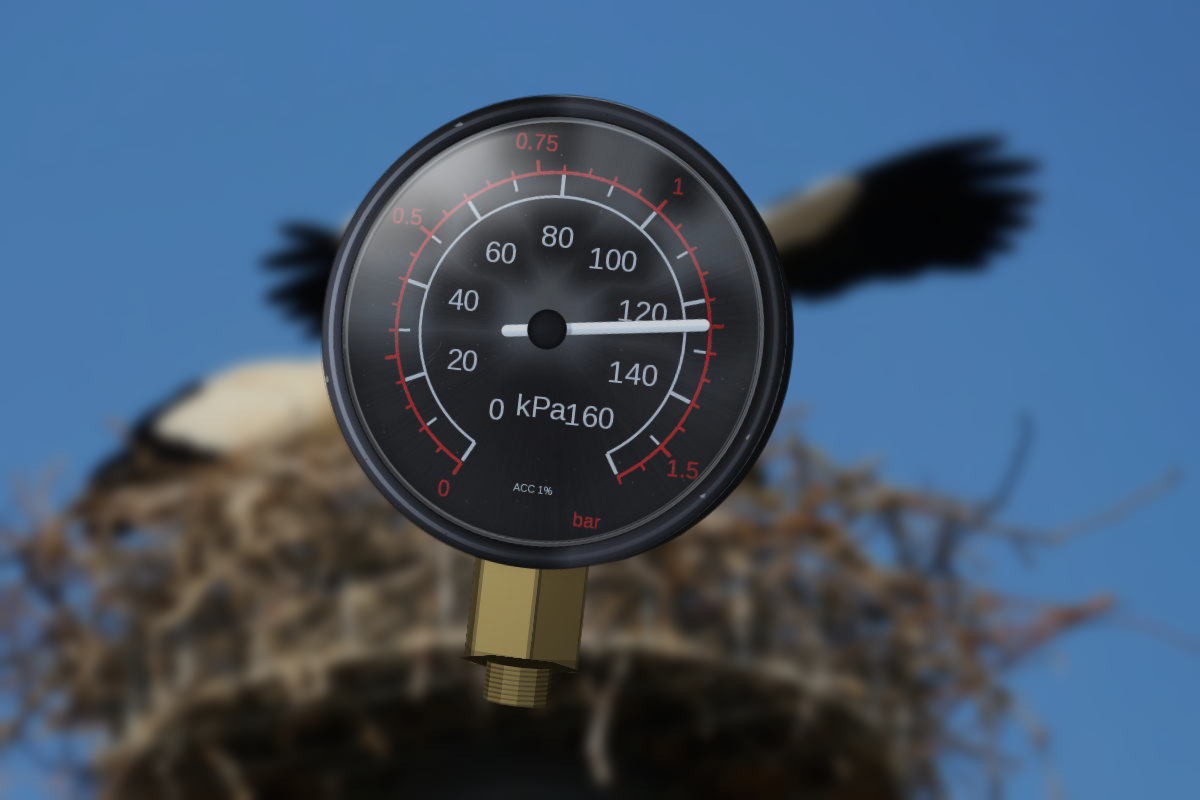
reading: 125 kPa
